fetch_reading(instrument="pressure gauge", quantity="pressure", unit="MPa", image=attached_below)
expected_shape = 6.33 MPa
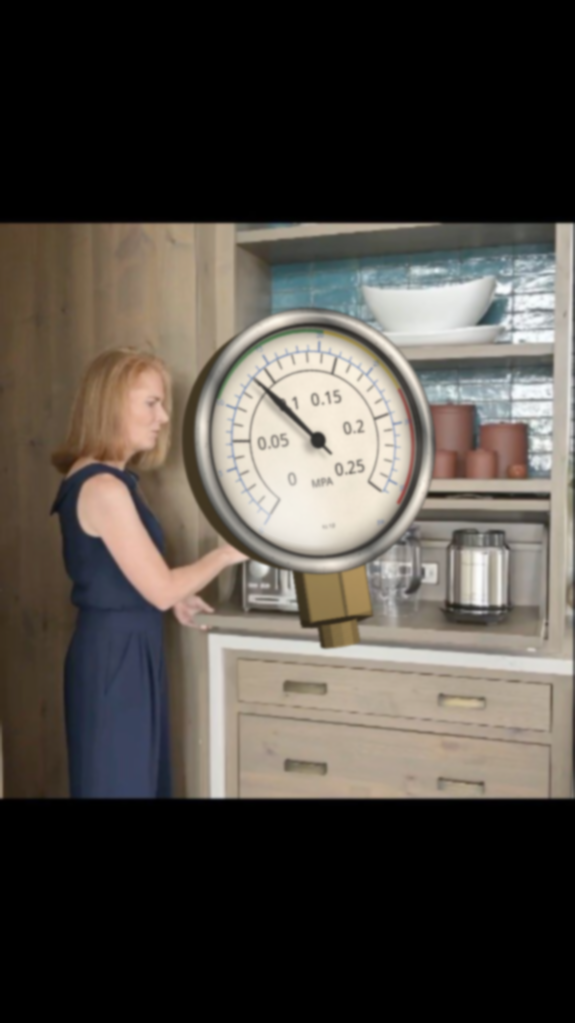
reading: 0.09 MPa
